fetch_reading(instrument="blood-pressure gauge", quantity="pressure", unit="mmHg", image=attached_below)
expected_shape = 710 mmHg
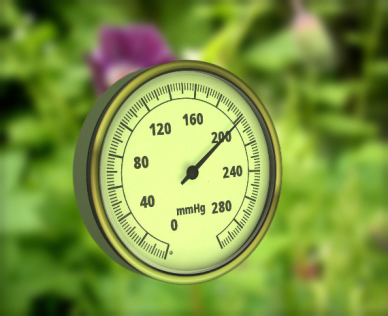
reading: 200 mmHg
